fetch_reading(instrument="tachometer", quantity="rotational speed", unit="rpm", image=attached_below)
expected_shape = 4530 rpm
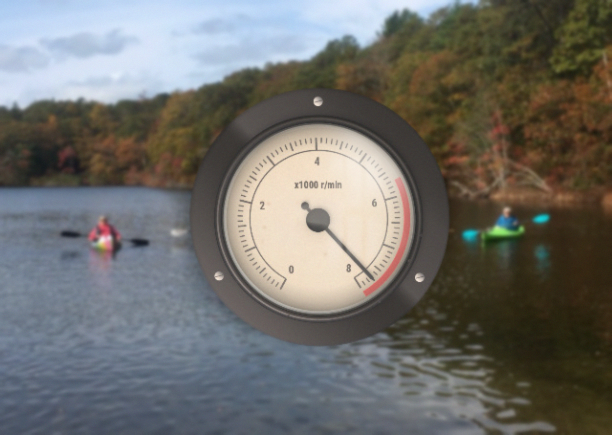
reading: 7700 rpm
